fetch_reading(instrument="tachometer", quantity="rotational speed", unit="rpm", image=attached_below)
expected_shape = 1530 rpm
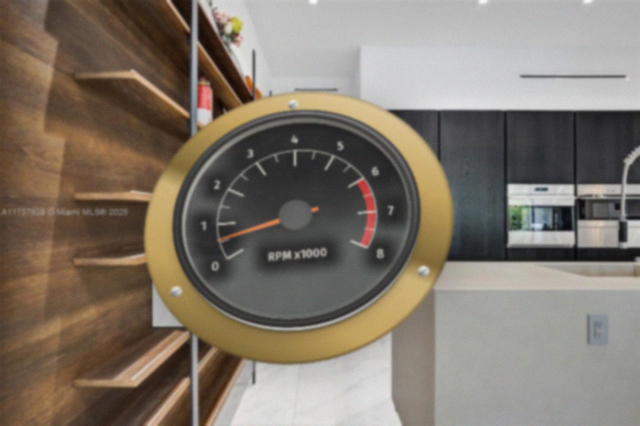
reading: 500 rpm
